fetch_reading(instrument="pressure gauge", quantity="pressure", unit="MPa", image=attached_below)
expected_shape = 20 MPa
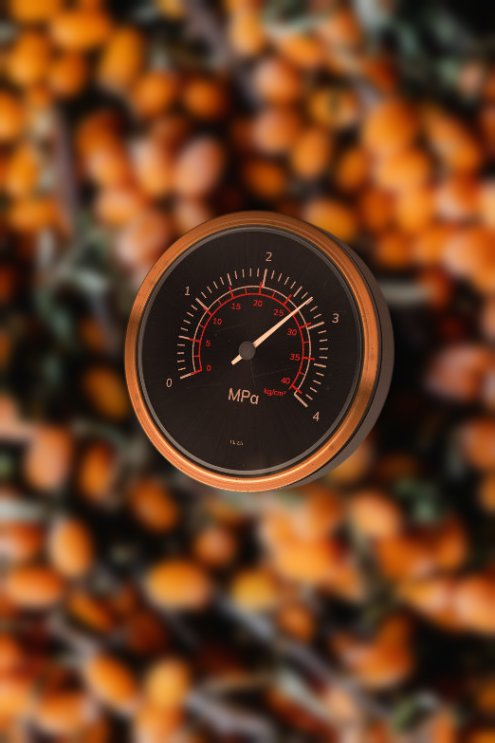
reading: 2.7 MPa
